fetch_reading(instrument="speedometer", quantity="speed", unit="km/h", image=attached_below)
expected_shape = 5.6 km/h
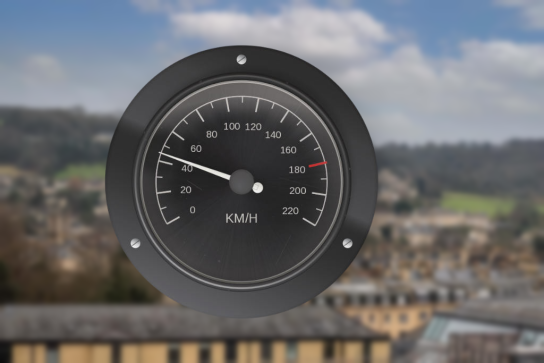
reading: 45 km/h
